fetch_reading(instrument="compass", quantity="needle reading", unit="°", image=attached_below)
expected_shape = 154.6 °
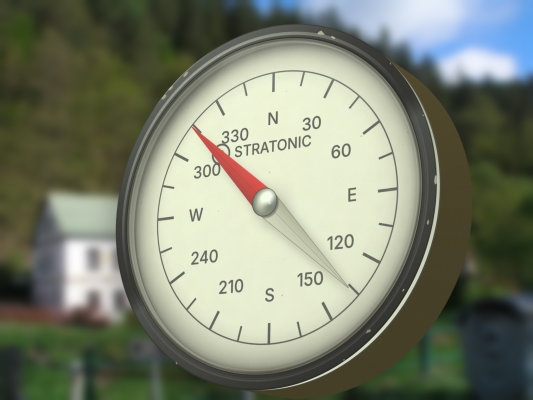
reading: 315 °
